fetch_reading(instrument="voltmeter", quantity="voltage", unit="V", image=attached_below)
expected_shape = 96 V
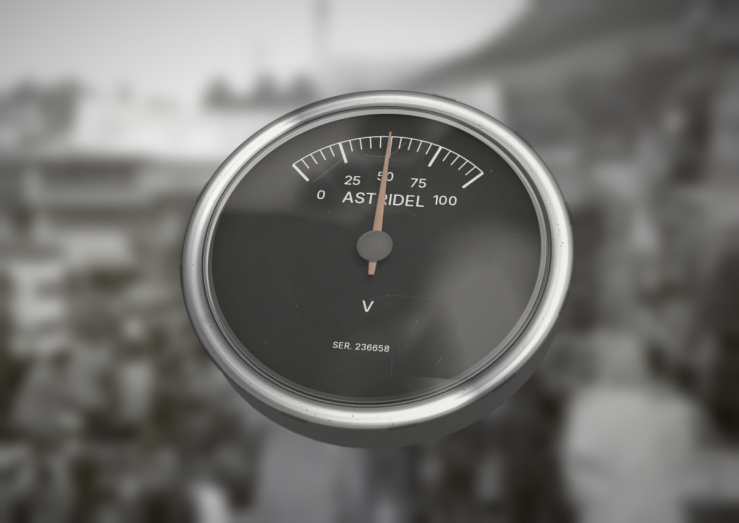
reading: 50 V
